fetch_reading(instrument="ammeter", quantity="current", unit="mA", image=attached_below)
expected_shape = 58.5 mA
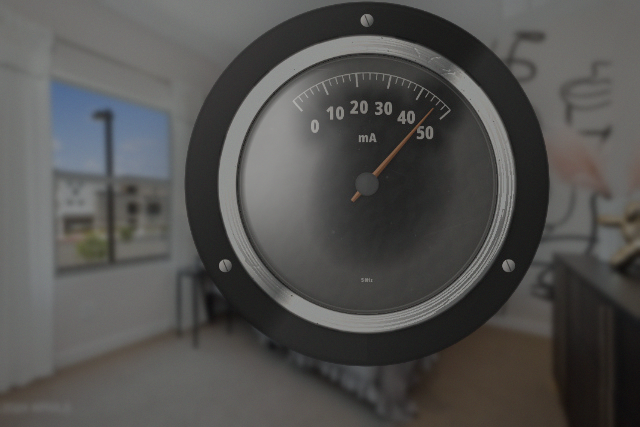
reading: 46 mA
